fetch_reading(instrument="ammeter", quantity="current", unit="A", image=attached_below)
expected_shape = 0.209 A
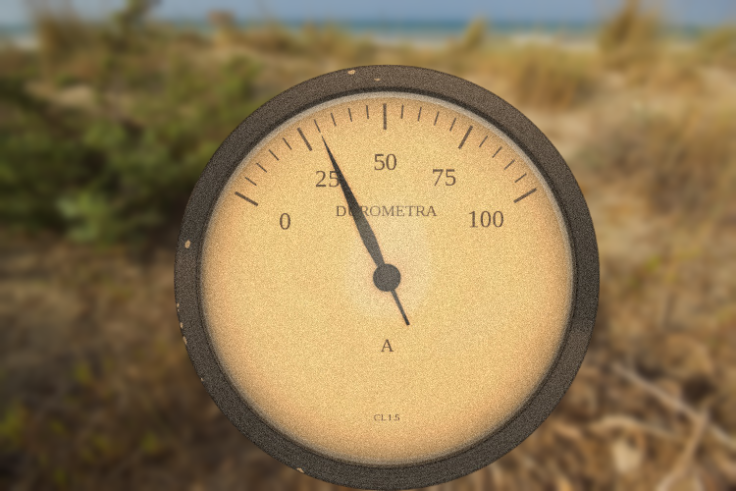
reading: 30 A
